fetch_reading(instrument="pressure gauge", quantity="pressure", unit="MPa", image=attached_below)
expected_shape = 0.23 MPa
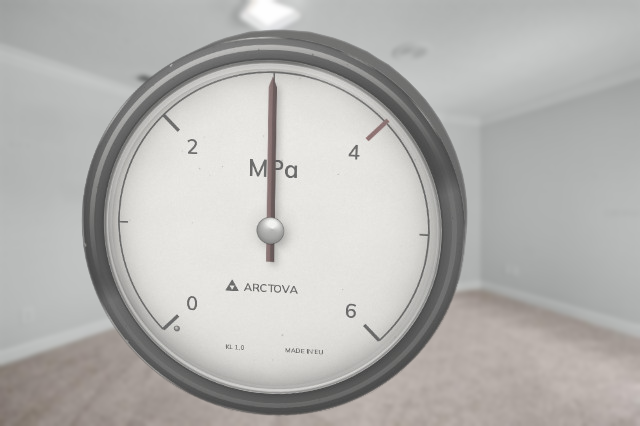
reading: 3 MPa
